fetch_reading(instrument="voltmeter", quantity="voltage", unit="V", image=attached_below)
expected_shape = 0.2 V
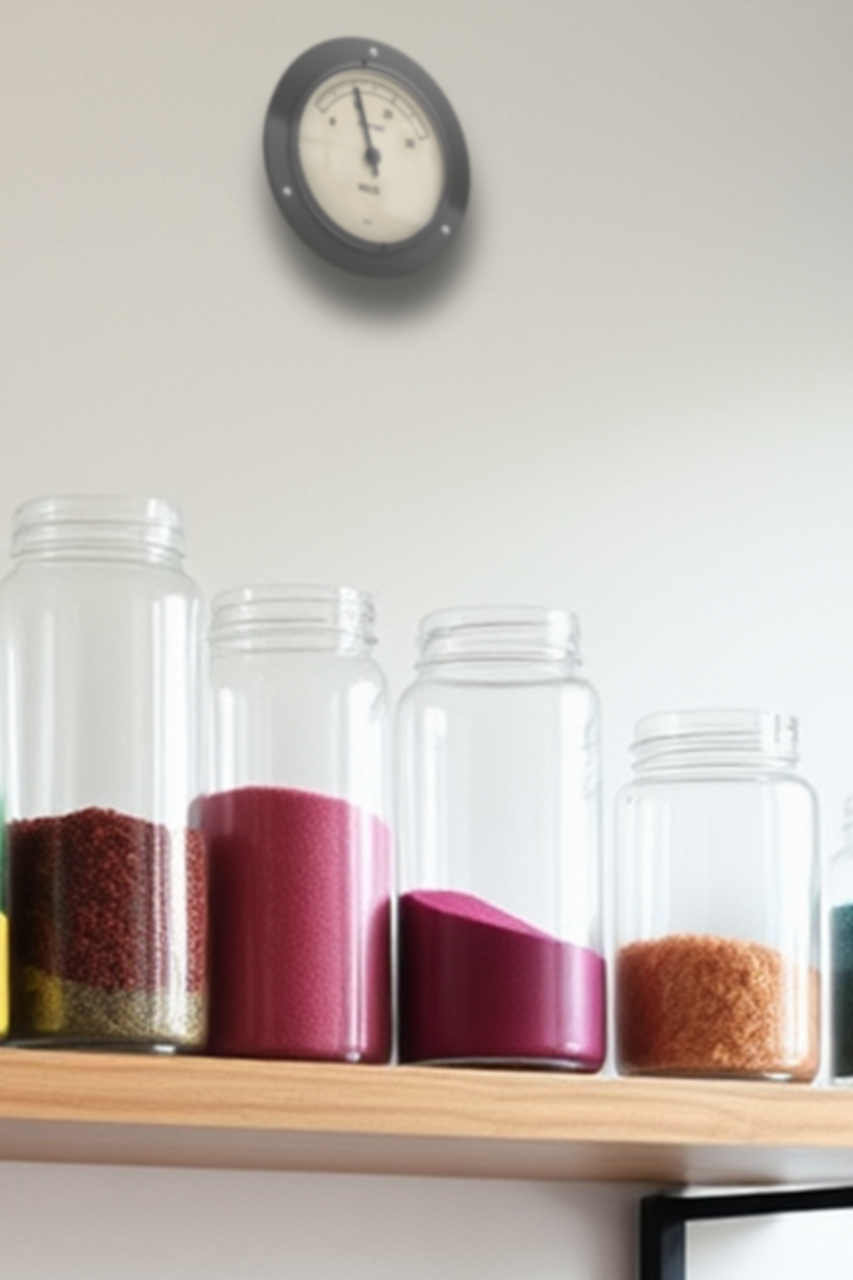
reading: 10 V
